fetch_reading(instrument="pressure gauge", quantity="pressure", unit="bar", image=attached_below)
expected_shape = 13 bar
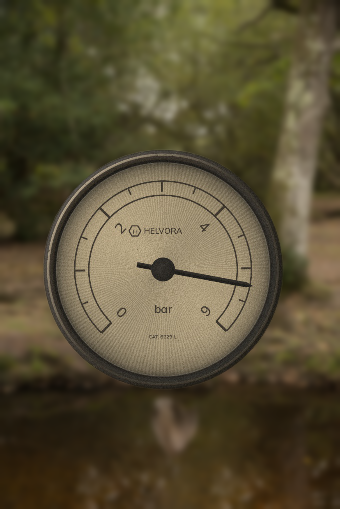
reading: 5.25 bar
